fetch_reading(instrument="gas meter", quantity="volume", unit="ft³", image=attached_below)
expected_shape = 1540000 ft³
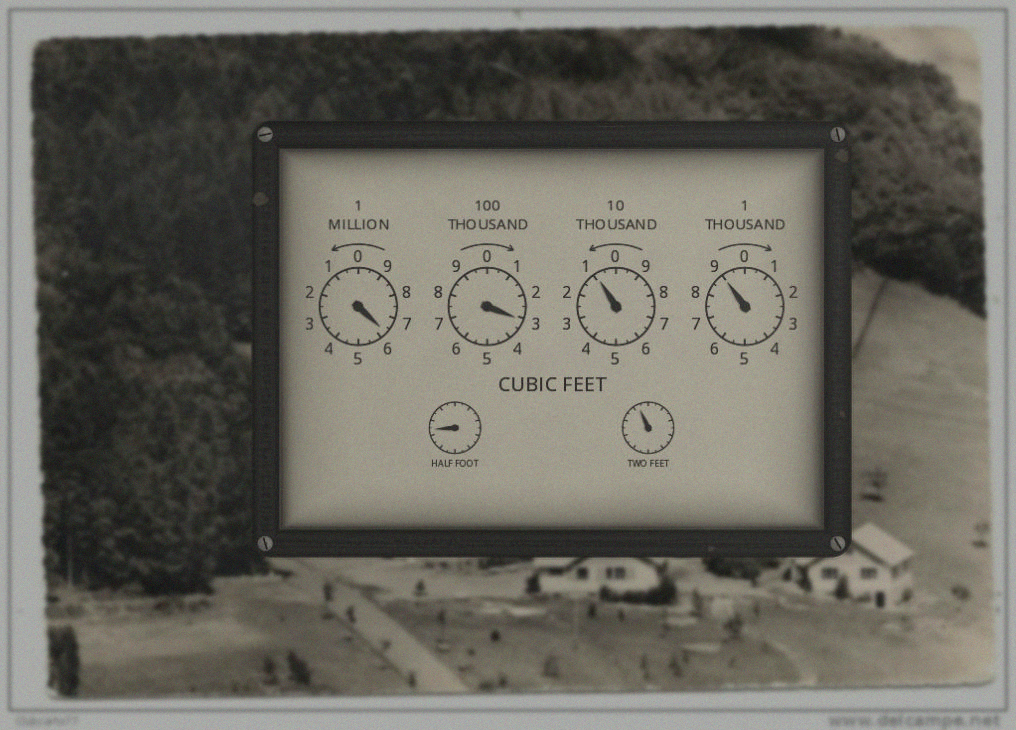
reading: 630900 ft³
